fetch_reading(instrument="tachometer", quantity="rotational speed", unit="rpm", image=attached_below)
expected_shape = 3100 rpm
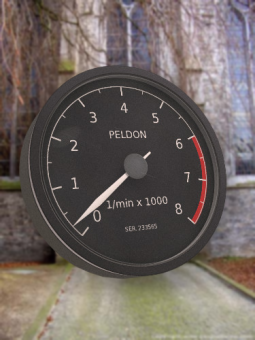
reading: 250 rpm
